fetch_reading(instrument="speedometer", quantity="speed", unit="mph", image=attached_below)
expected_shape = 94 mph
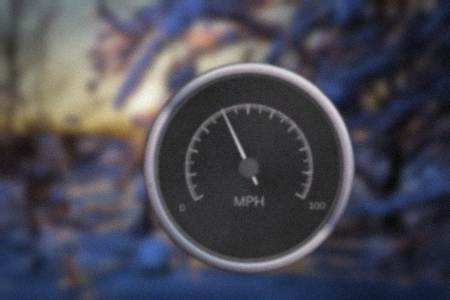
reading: 40 mph
